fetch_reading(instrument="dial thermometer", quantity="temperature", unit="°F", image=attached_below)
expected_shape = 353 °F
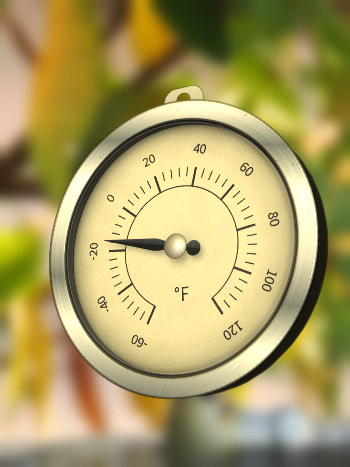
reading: -16 °F
